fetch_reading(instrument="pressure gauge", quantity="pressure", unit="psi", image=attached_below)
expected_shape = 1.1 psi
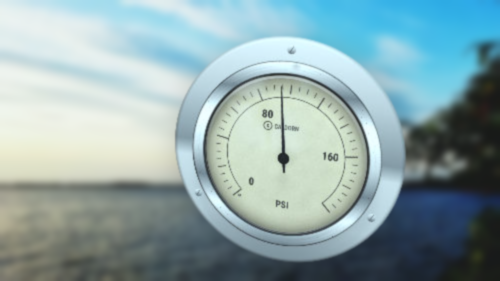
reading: 95 psi
